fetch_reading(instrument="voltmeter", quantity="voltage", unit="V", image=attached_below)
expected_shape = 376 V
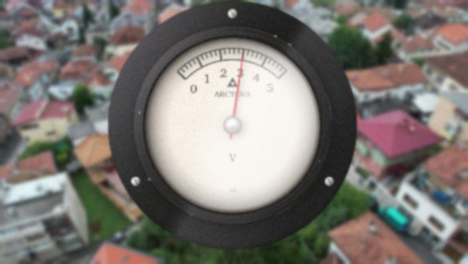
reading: 3 V
